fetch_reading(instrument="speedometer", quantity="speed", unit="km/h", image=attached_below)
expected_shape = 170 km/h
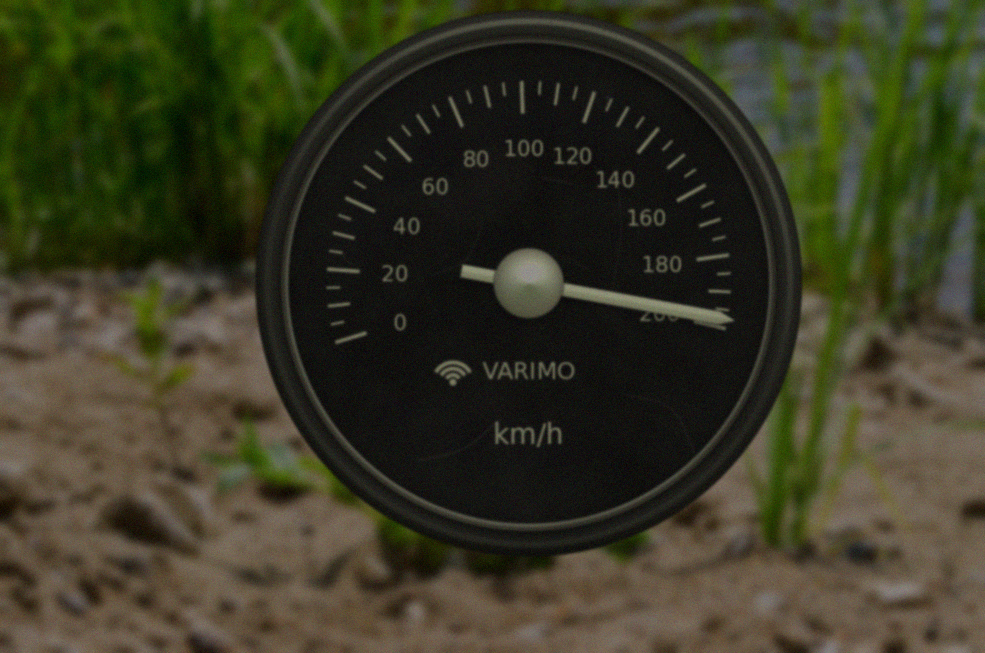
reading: 197.5 km/h
